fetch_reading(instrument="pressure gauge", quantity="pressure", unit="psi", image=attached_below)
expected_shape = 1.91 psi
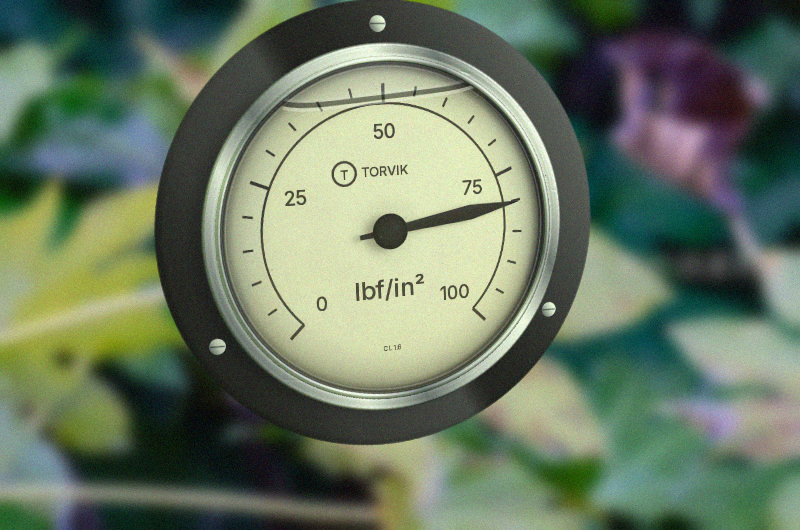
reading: 80 psi
